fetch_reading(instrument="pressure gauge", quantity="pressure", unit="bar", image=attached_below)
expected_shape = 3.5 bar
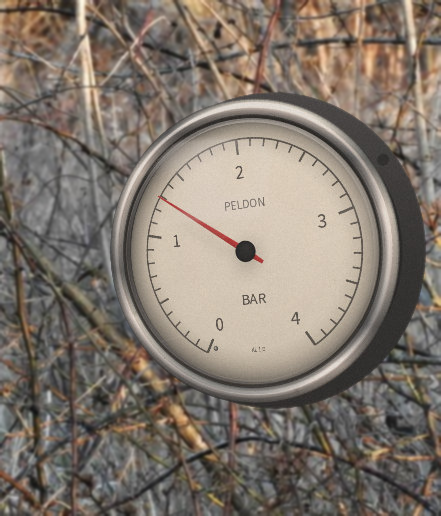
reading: 1.3 bar
